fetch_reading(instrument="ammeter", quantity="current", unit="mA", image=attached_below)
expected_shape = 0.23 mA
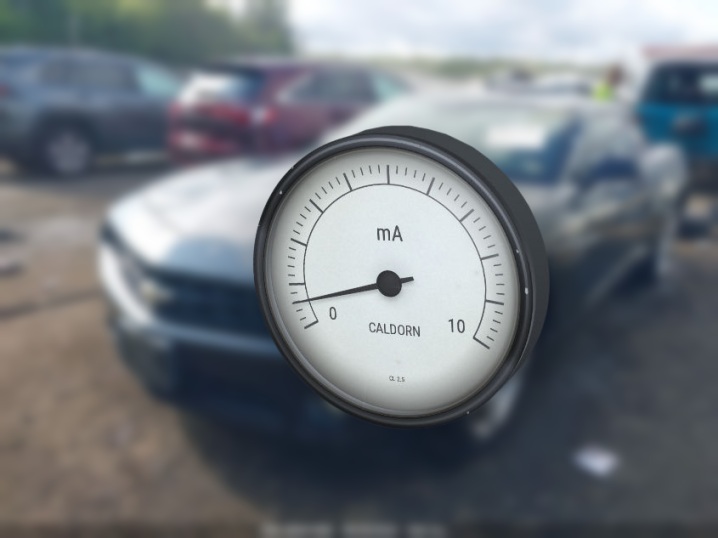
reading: 0.6 mA
